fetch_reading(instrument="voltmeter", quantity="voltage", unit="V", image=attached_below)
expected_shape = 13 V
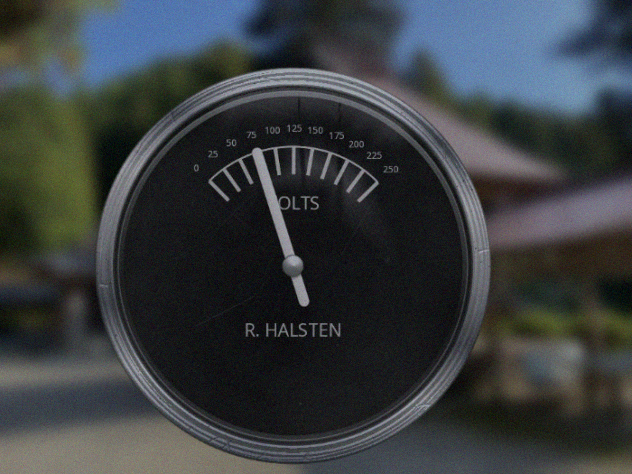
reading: 75 V
